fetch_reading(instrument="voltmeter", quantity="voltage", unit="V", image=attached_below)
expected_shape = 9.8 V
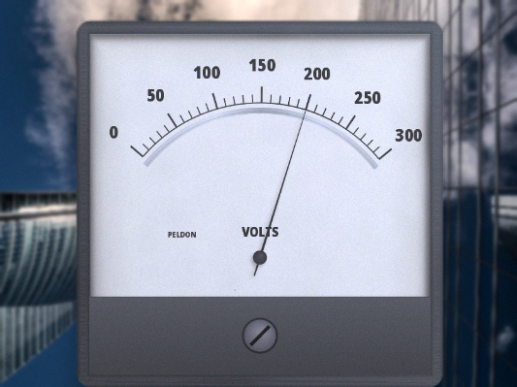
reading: 200 V
